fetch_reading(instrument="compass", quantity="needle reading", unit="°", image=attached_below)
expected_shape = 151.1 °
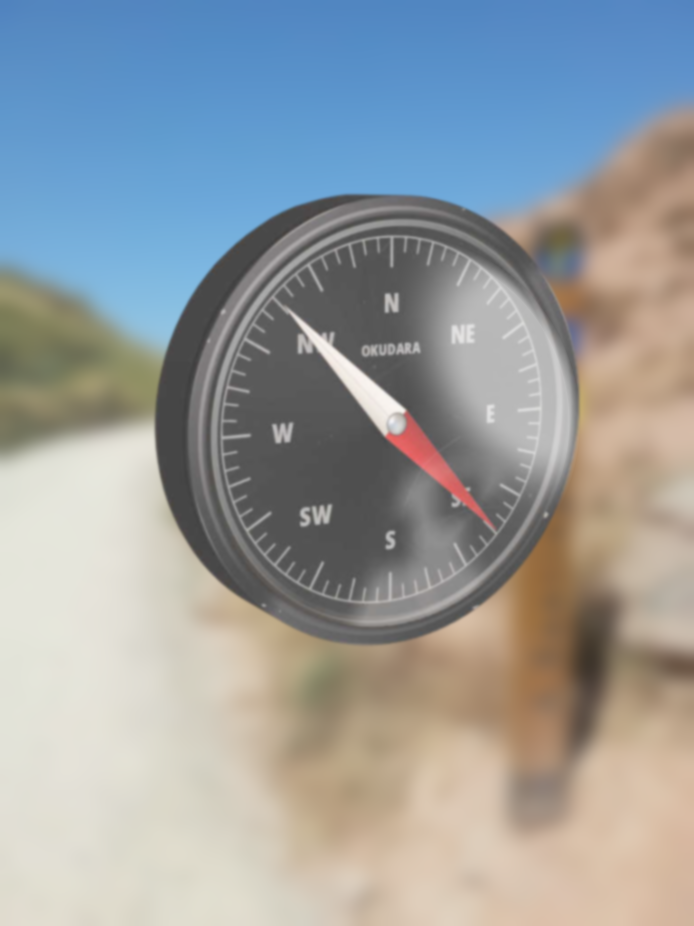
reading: 135 °
